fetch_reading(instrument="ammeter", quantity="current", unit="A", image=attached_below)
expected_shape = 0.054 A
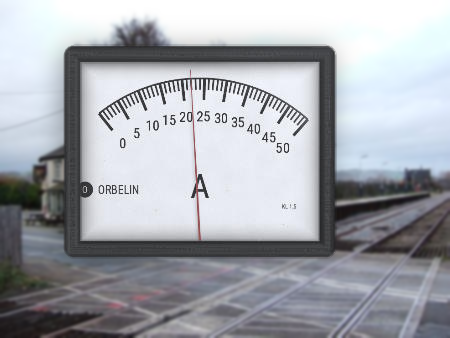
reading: 22 A
